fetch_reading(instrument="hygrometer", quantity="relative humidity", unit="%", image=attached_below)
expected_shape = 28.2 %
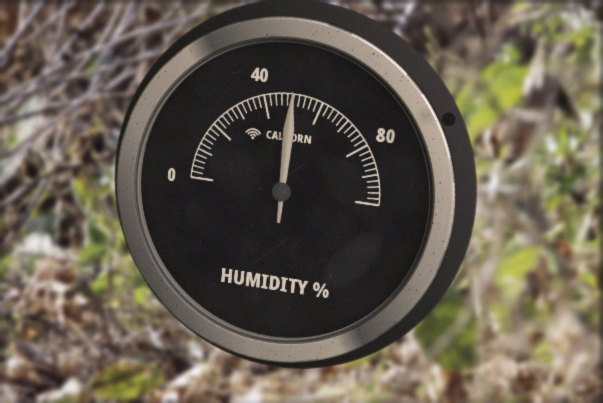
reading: 50 %
